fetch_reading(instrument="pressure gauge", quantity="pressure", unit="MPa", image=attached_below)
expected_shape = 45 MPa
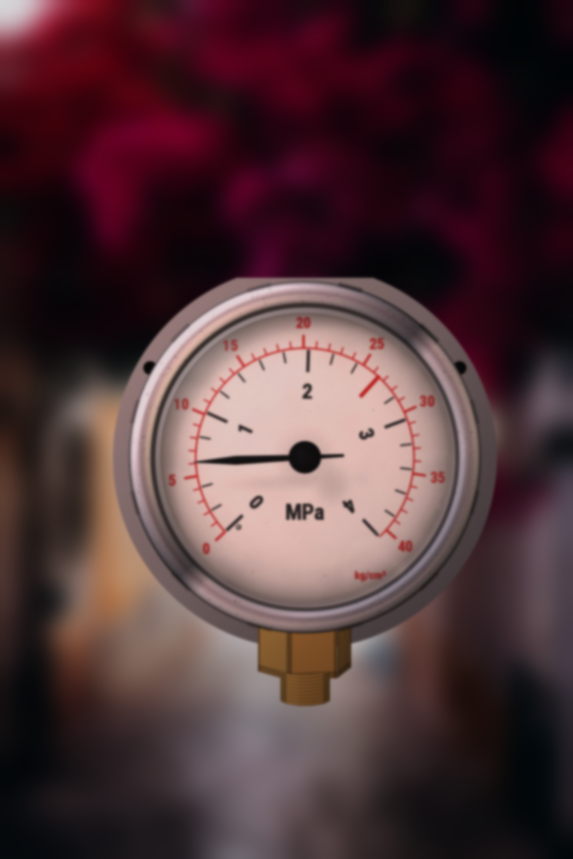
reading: 0.6 MPa
